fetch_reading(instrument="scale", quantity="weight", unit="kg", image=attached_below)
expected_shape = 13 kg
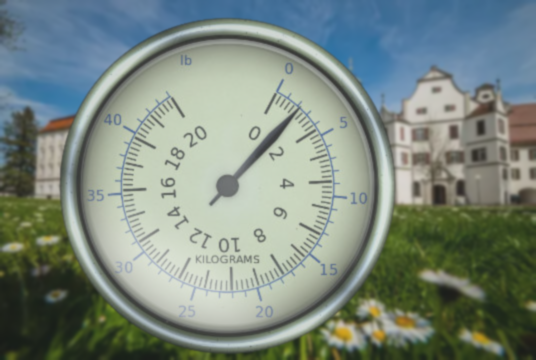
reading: 1 kg
